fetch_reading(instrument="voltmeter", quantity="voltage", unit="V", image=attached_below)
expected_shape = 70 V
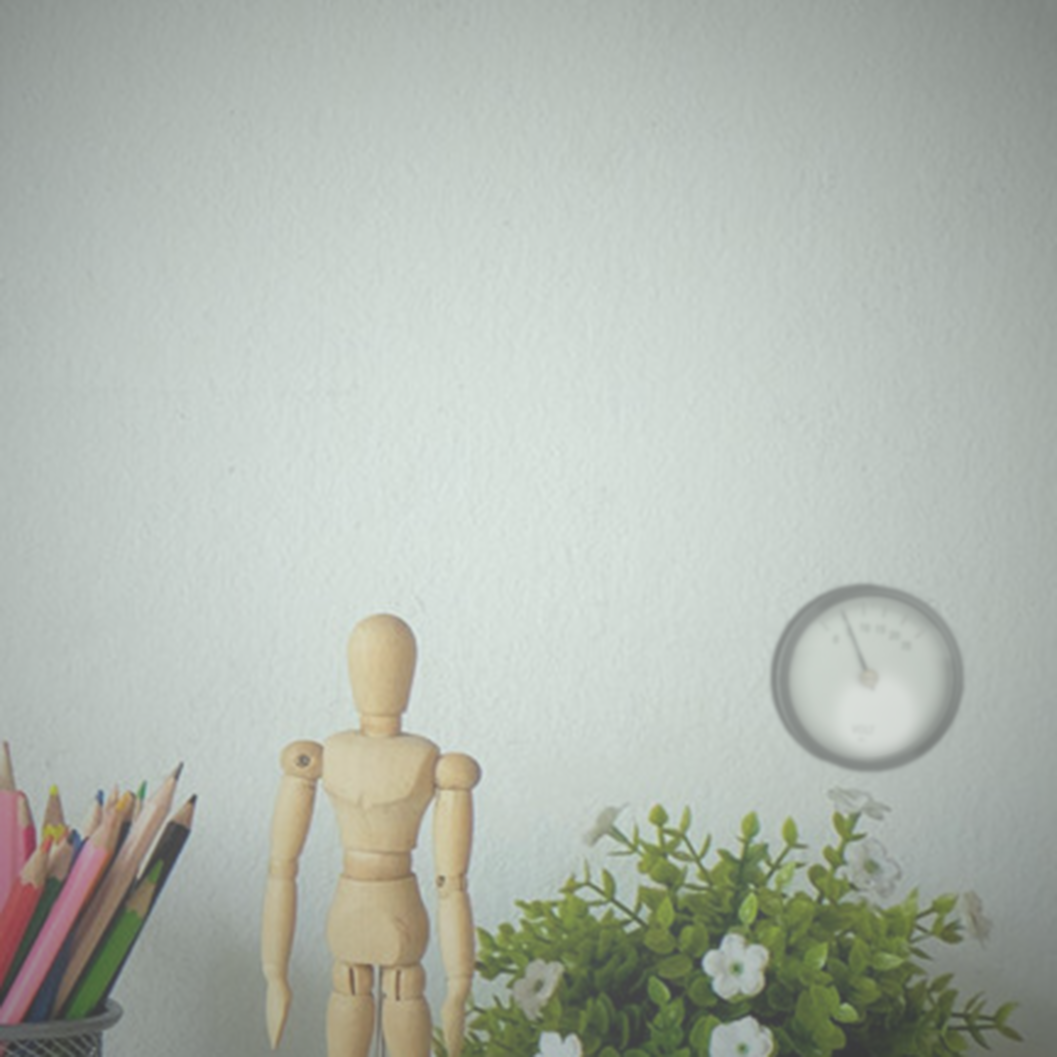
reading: 5 V
